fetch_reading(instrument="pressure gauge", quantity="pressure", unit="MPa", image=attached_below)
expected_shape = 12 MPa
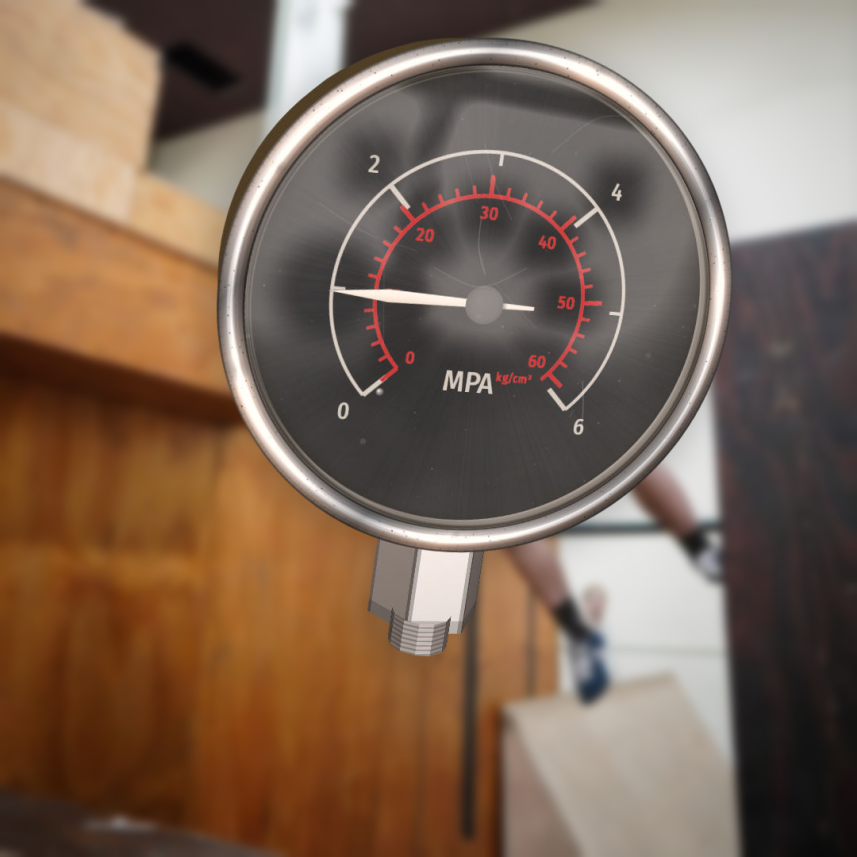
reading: 1 MPa
